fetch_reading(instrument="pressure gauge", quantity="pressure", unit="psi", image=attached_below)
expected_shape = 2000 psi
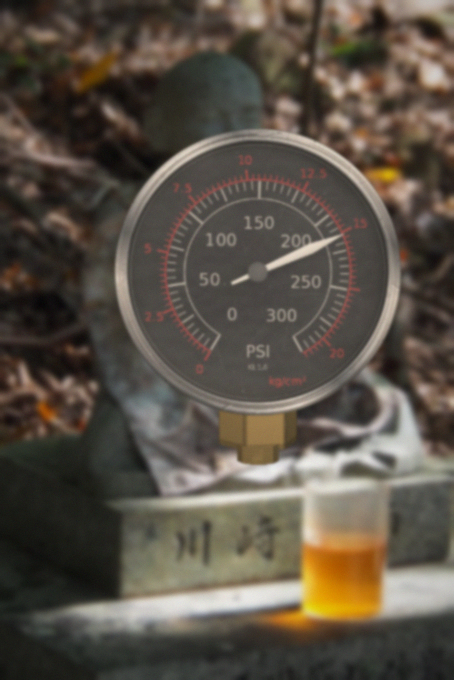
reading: 215 psi
